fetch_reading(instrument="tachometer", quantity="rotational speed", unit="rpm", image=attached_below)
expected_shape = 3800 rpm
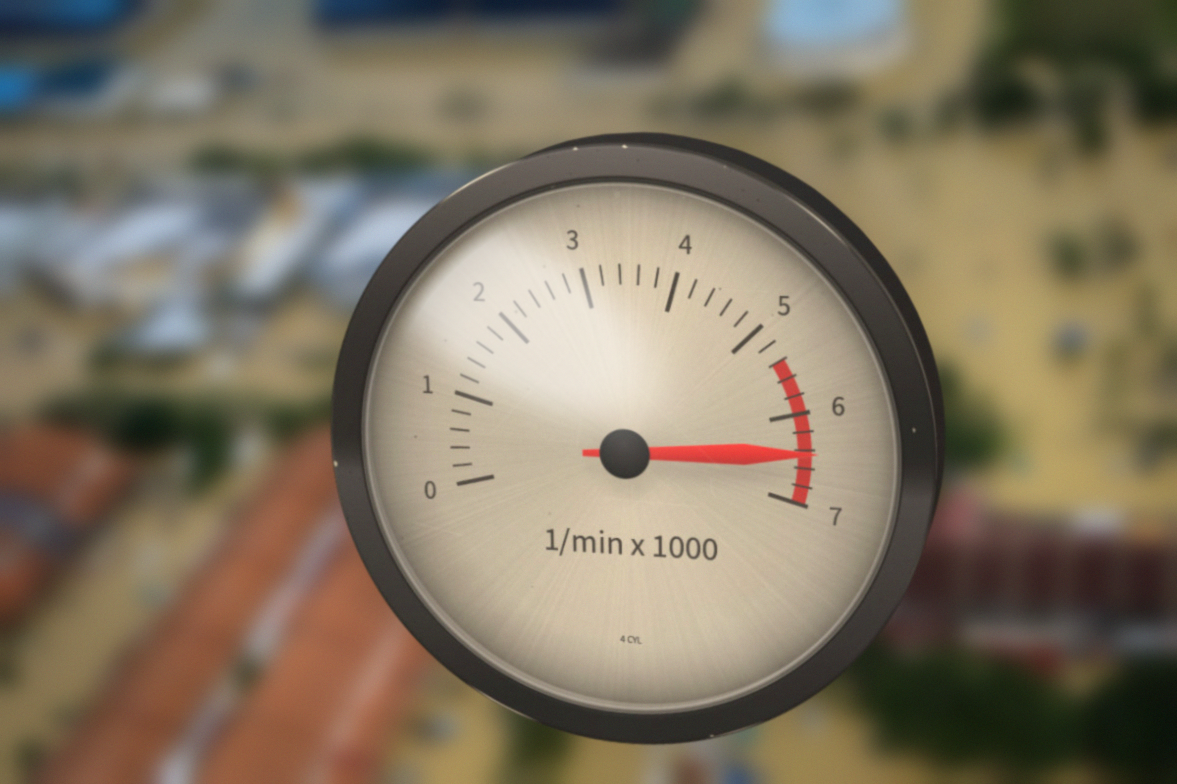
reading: 6400 rpm
